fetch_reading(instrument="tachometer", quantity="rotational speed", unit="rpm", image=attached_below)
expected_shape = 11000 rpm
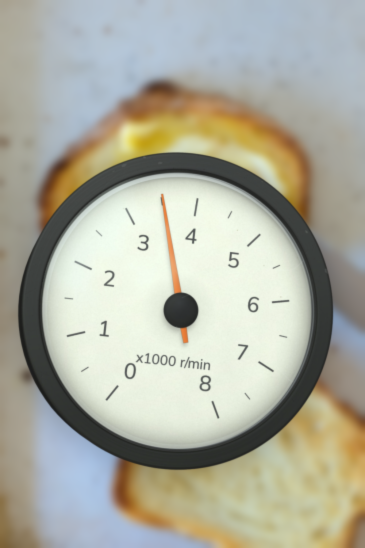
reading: 3500 rpm
